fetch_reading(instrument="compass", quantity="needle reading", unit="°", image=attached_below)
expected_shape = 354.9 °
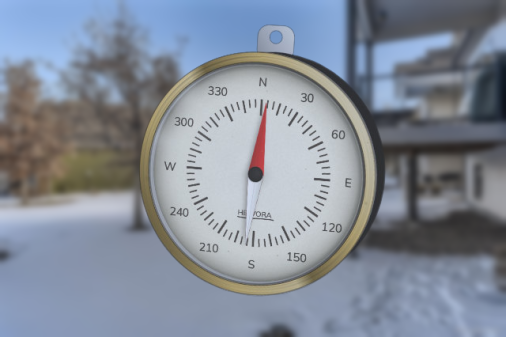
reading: 5 °
